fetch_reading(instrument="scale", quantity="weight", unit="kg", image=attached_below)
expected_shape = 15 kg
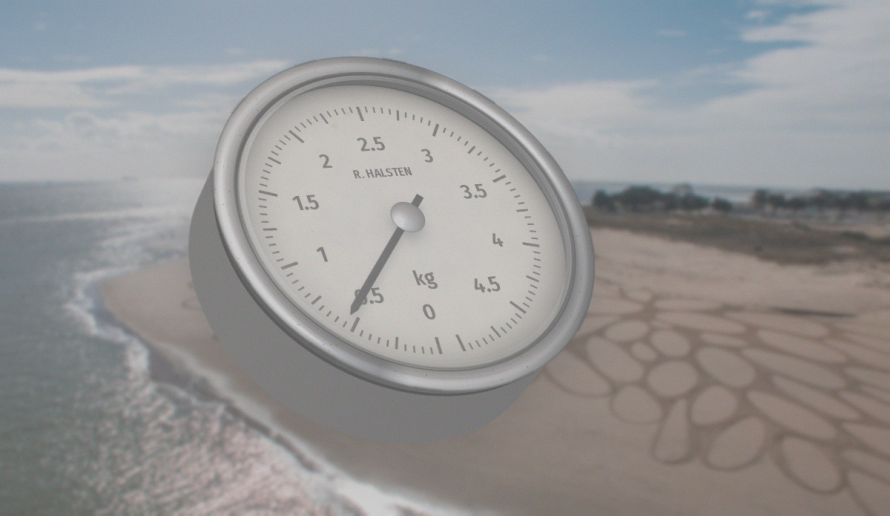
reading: 0.55 kg
